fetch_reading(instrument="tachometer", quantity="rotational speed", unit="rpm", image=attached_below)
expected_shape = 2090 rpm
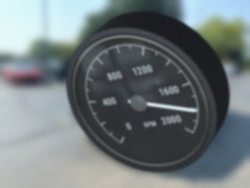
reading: 1800 rpm
